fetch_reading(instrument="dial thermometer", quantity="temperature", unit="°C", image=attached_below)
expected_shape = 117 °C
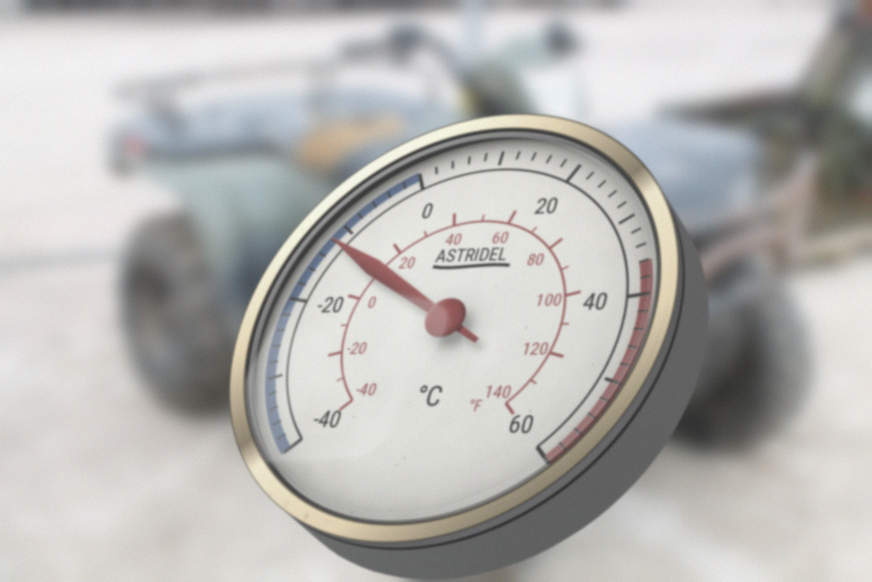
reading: -12 °C
